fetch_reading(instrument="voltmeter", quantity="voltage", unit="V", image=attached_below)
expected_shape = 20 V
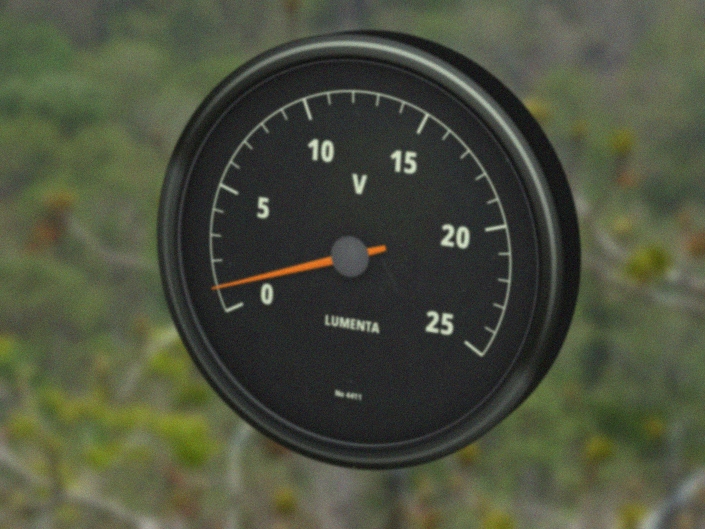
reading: 1 V
